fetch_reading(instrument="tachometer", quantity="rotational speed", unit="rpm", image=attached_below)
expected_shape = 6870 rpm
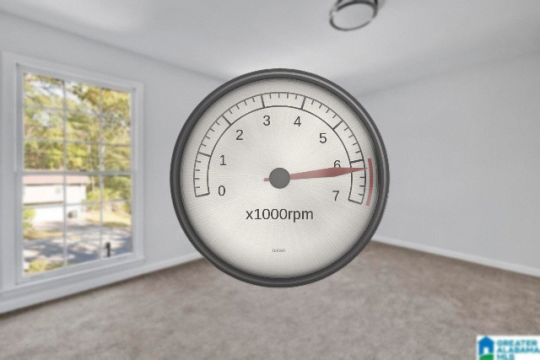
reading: 6200 rpm
